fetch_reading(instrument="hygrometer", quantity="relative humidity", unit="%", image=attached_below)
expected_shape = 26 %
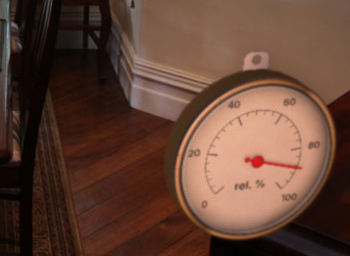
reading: 88 %
